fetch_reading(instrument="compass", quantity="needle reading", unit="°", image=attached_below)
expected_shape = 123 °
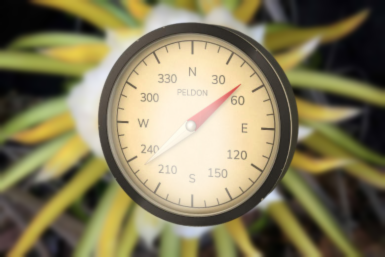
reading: 50 °
